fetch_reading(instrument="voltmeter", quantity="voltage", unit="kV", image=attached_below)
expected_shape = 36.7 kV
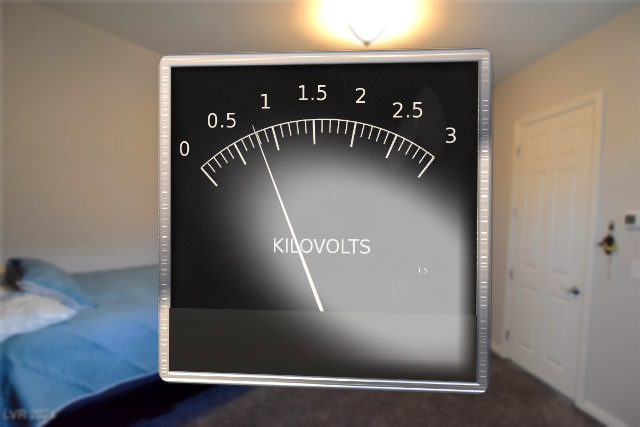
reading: 0.8 kV
